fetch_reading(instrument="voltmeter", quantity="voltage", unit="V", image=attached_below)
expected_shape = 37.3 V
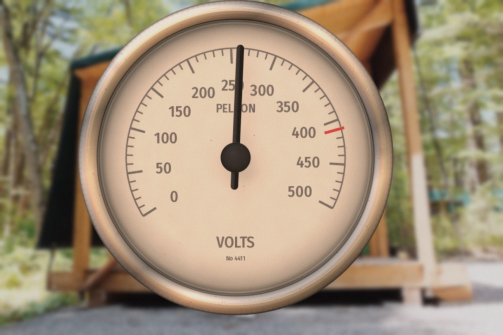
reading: 260 V
